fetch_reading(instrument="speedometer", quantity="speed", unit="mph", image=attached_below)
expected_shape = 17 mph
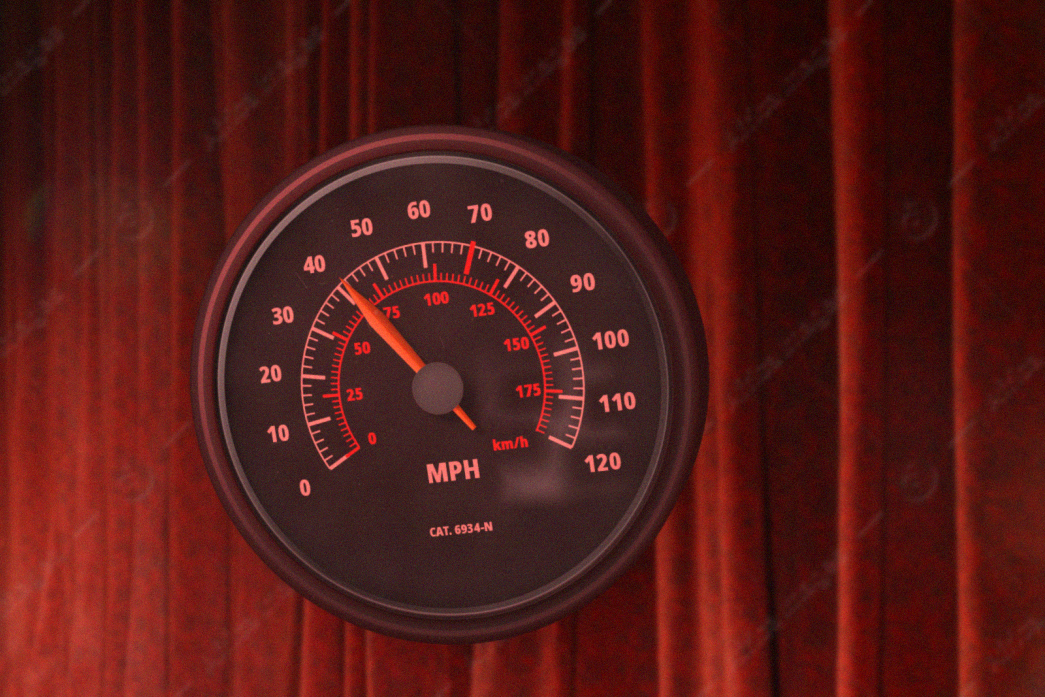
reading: 42 mph
